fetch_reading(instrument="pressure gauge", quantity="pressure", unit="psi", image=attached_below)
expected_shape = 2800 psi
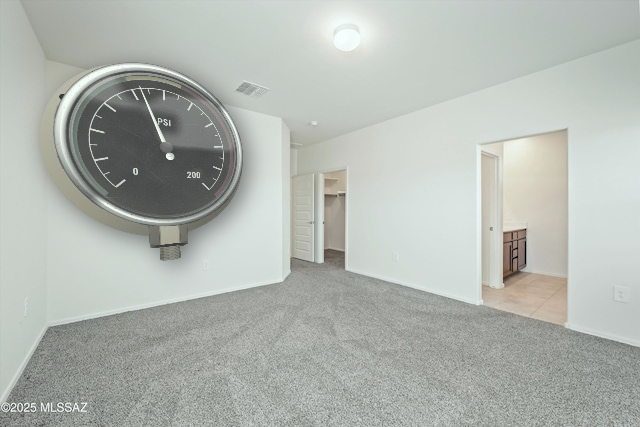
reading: 85 psi
